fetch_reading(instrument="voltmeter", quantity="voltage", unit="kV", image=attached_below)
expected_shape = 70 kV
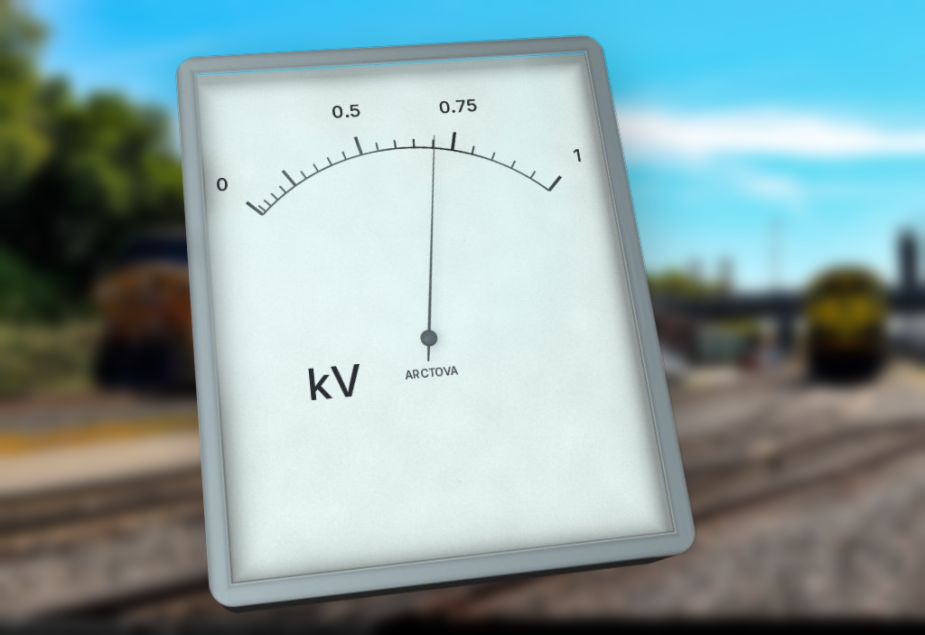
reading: 0.7 kV
